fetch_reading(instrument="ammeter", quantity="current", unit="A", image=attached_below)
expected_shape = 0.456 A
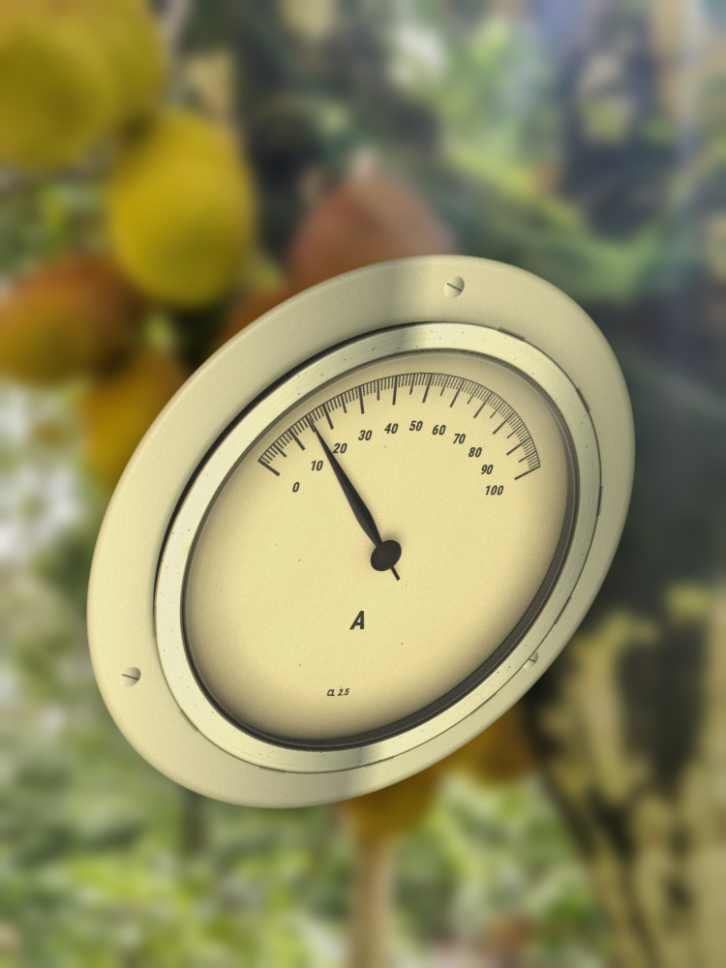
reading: 15 A
